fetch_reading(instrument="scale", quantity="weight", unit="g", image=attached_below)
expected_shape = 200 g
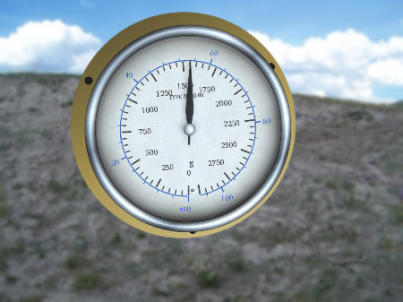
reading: 1550 g
